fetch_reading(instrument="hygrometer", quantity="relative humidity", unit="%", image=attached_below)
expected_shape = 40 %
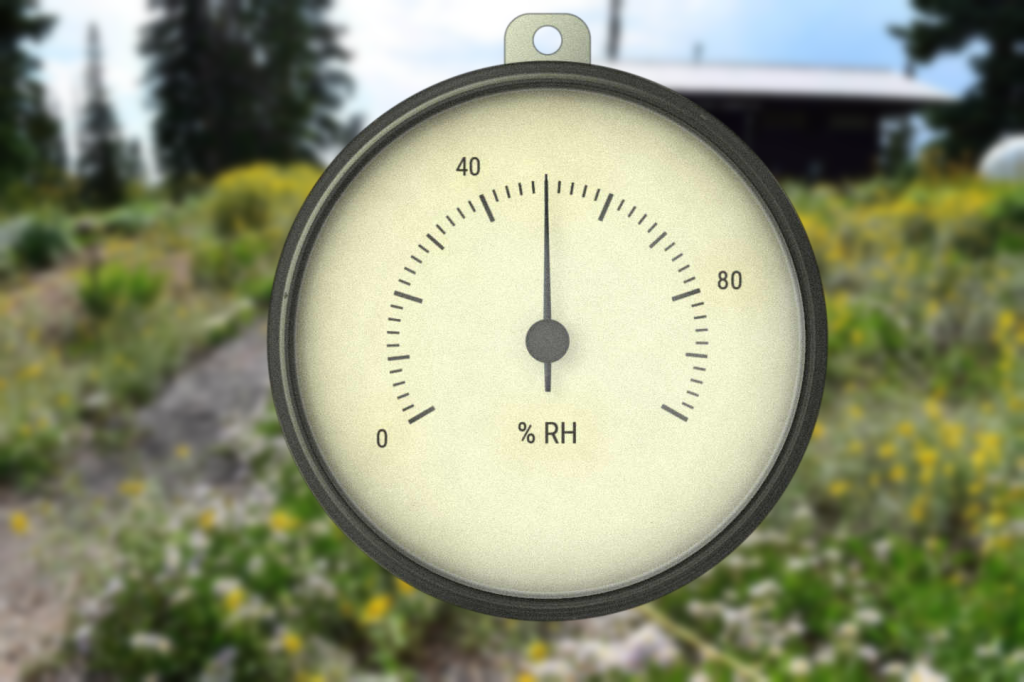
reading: 50 %
